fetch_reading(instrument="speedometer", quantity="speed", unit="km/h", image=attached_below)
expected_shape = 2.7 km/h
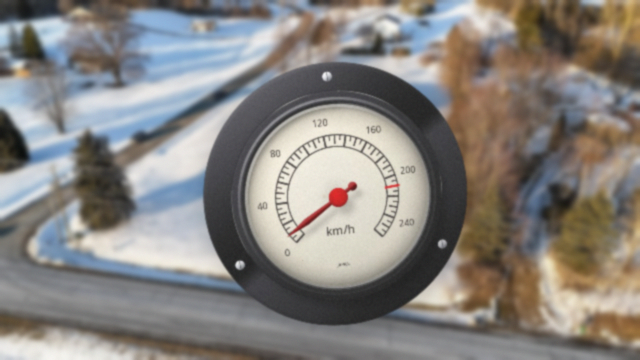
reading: 10 km/h
